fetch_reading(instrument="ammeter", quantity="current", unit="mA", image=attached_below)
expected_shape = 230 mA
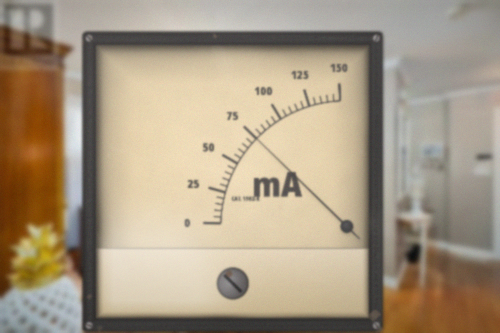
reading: 75 mA
